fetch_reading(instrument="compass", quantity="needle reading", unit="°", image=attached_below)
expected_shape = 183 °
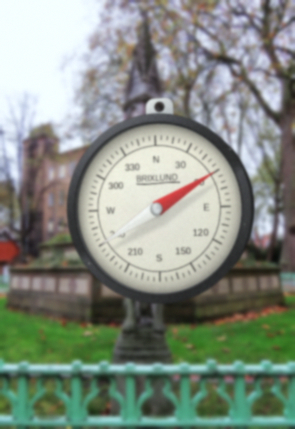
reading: 60 °
